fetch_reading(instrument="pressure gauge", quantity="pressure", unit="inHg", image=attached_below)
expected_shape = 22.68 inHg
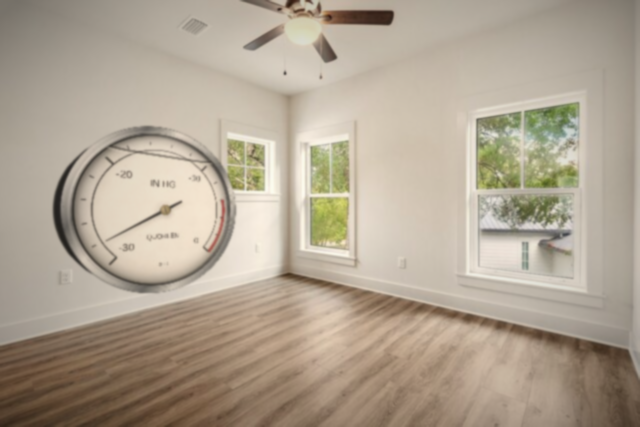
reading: -28 inHg
